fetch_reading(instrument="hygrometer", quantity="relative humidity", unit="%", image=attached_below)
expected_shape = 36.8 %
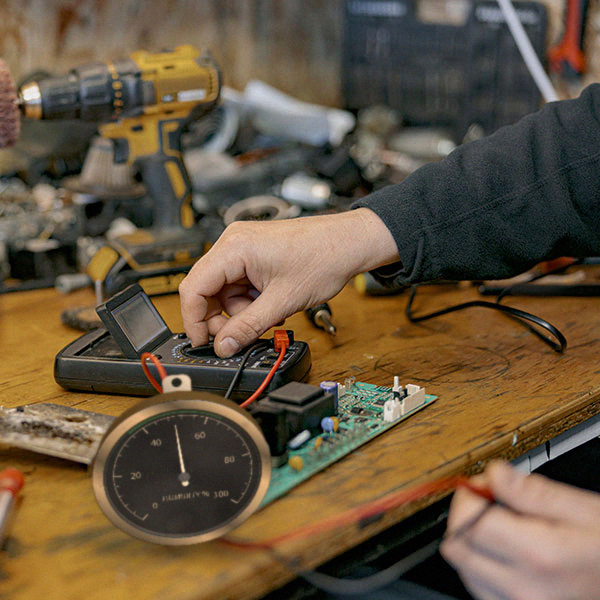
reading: 50 %
